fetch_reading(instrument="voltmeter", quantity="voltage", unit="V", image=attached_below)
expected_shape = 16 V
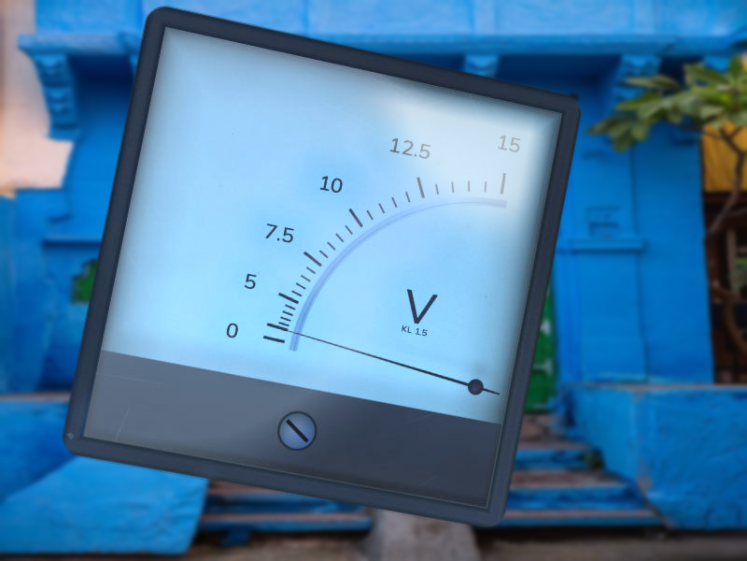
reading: 2.5 V
